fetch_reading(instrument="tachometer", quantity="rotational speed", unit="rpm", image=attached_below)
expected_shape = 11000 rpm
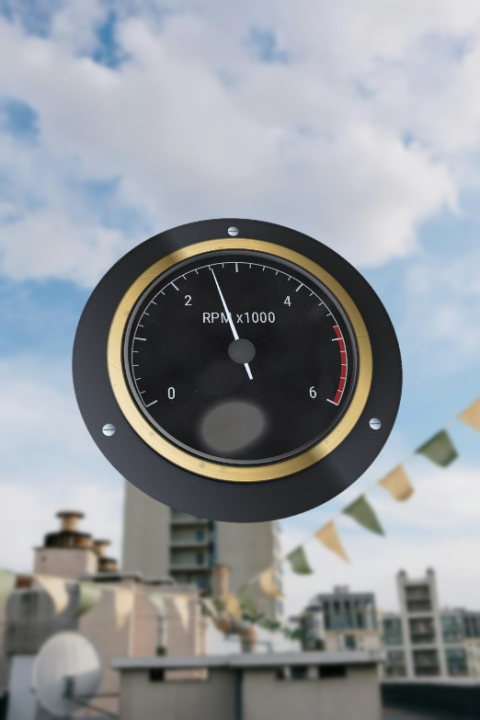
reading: 2600 rpm
